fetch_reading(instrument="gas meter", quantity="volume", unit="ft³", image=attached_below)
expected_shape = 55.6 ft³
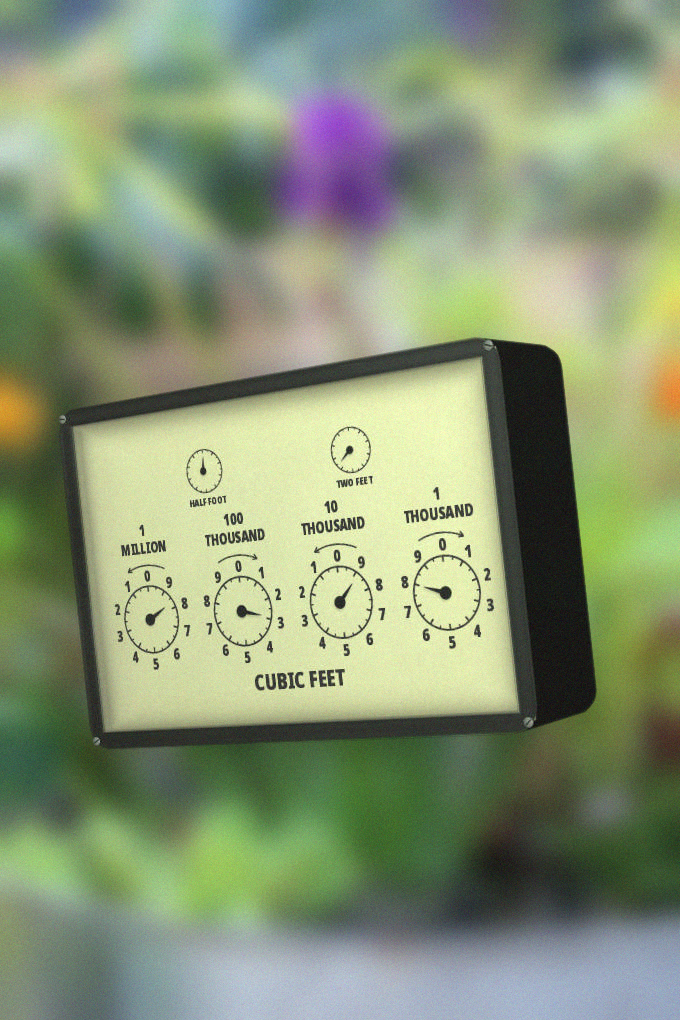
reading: 828800 ft³
